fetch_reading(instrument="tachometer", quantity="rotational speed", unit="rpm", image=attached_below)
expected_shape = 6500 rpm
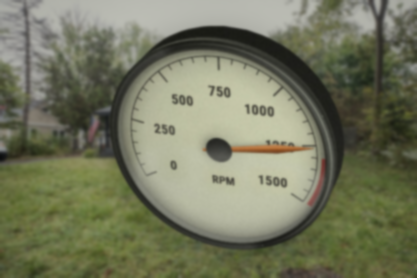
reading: 1250 rpm
